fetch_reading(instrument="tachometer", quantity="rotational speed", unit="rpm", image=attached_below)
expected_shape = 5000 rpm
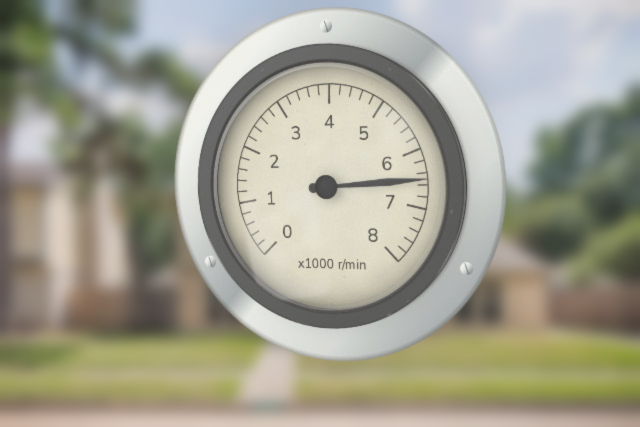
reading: 6500 rpm
